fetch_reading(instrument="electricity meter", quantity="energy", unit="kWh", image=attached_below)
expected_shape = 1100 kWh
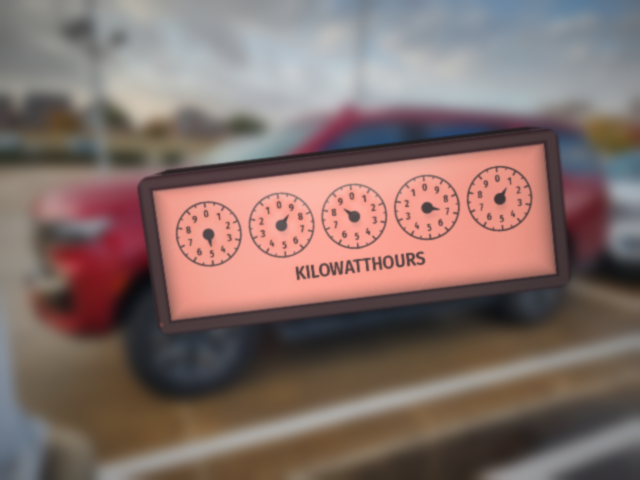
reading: 48871 kWh
